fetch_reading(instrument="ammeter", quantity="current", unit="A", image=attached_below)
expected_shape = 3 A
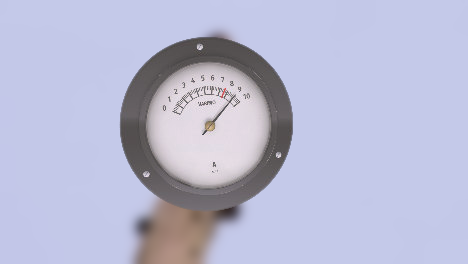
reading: 9 A
